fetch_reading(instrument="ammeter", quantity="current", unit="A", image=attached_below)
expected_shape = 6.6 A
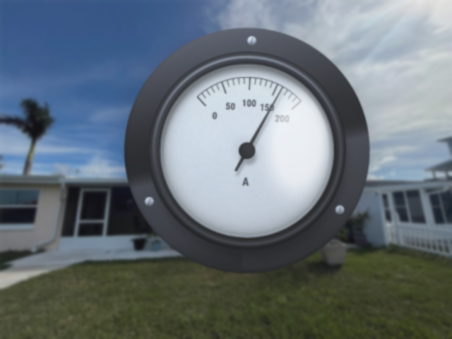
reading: 160 A
